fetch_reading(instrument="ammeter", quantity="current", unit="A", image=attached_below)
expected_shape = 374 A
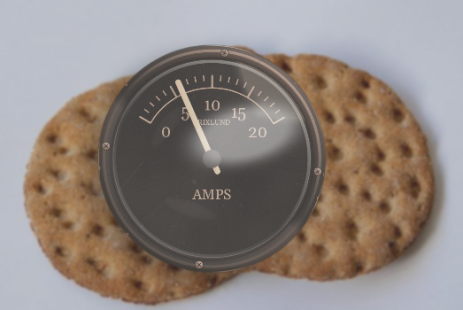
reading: 6 A
